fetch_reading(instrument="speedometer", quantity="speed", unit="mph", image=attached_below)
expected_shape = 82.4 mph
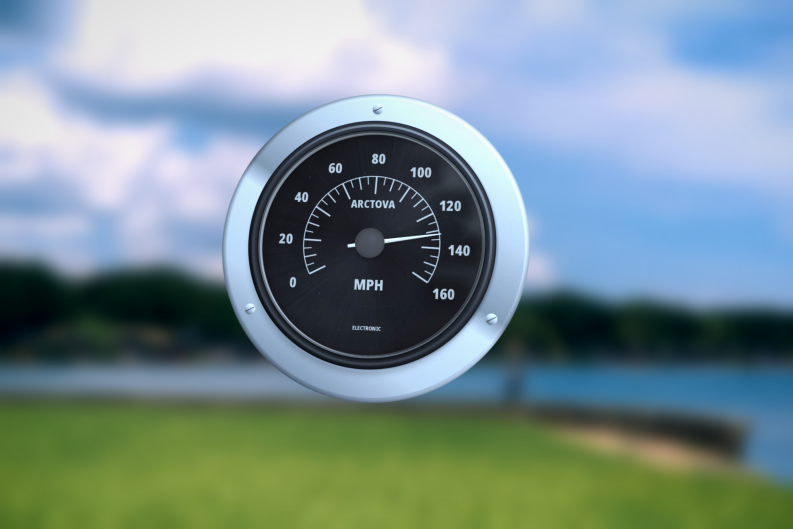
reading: 132.5 mph
